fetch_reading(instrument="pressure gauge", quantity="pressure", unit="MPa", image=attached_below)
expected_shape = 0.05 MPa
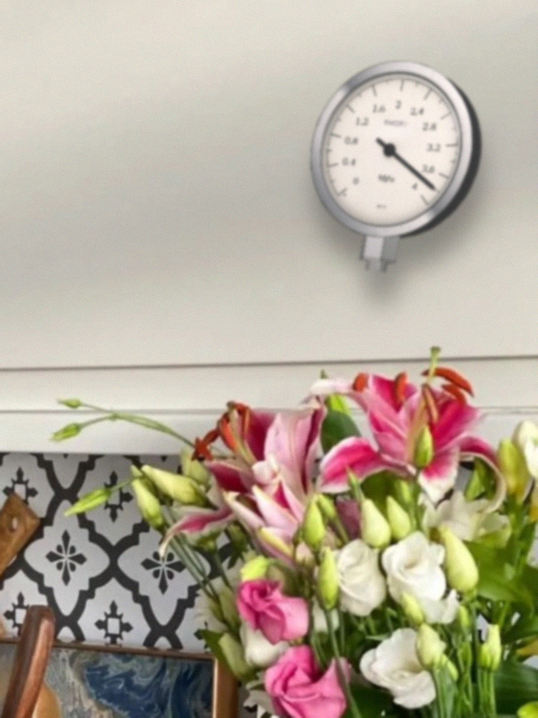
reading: 3.8 MPa
